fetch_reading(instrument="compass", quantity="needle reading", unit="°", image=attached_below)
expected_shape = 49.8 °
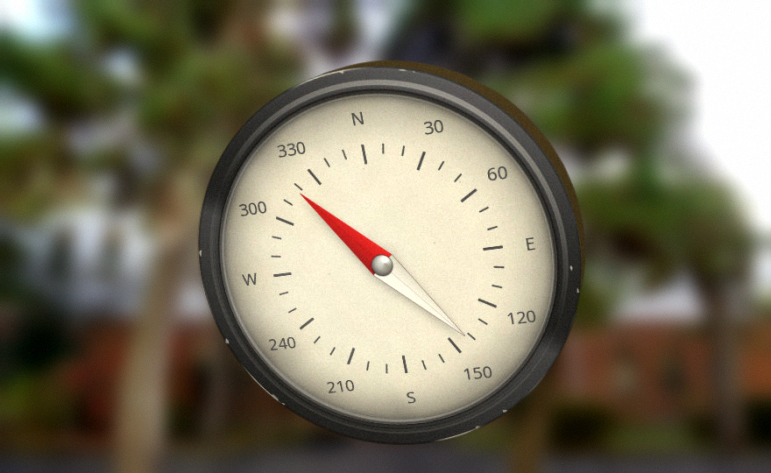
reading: 320 °
